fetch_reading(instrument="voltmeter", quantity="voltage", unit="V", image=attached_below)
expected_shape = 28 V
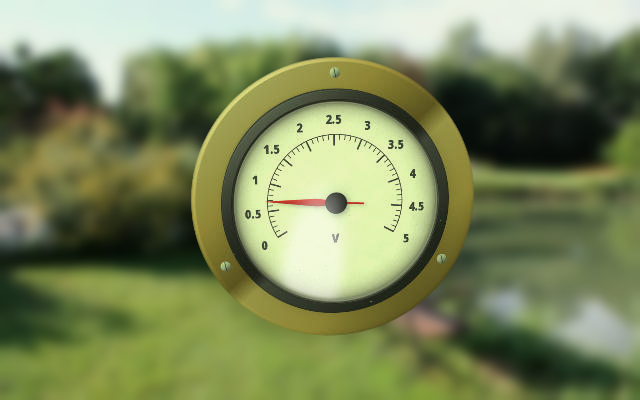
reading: 0.7 V
